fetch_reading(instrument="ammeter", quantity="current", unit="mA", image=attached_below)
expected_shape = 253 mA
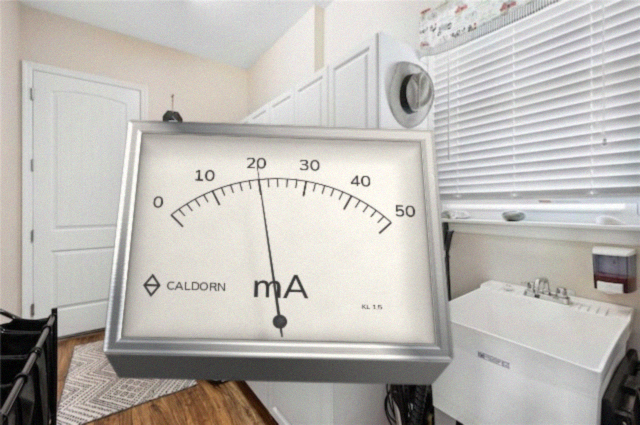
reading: 20 mA
